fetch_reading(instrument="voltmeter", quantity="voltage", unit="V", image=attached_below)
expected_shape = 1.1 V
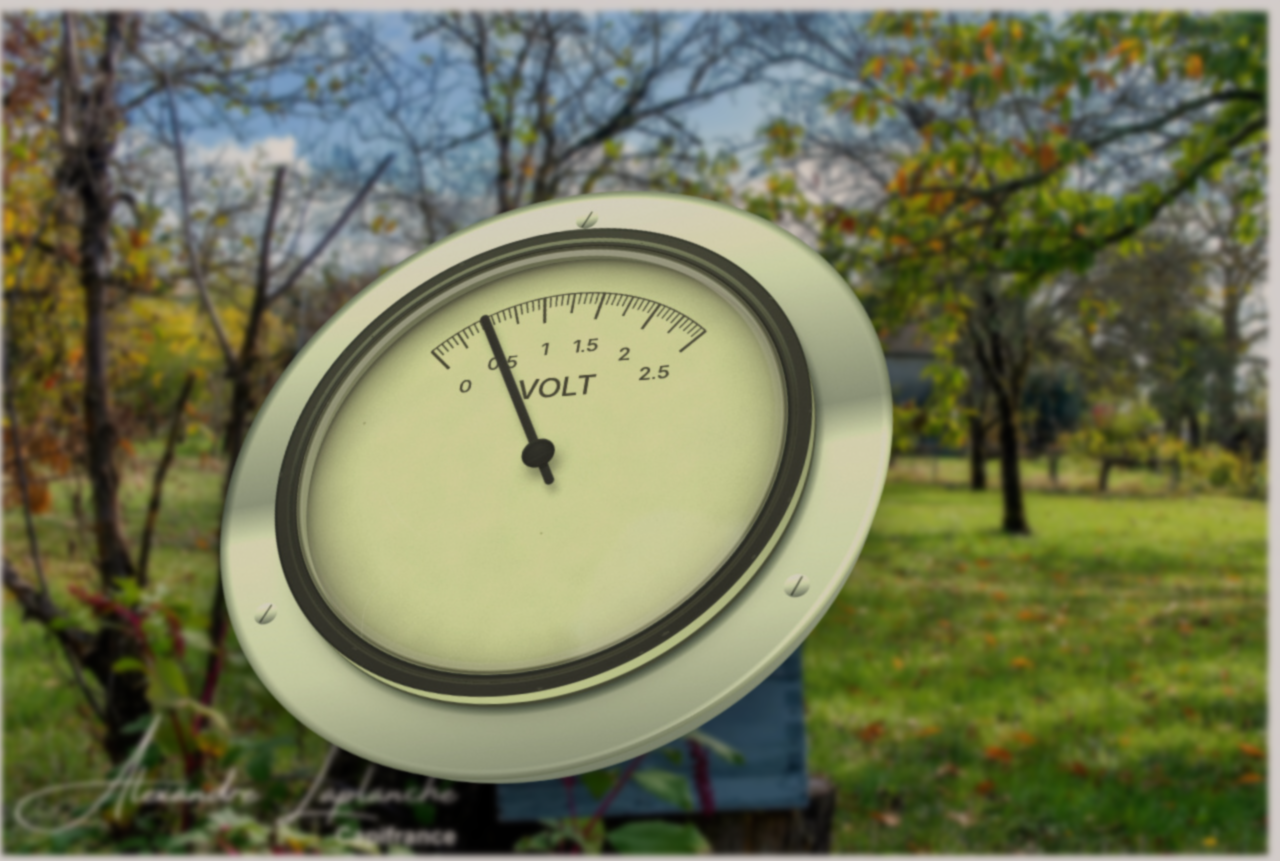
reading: 0.5 V
